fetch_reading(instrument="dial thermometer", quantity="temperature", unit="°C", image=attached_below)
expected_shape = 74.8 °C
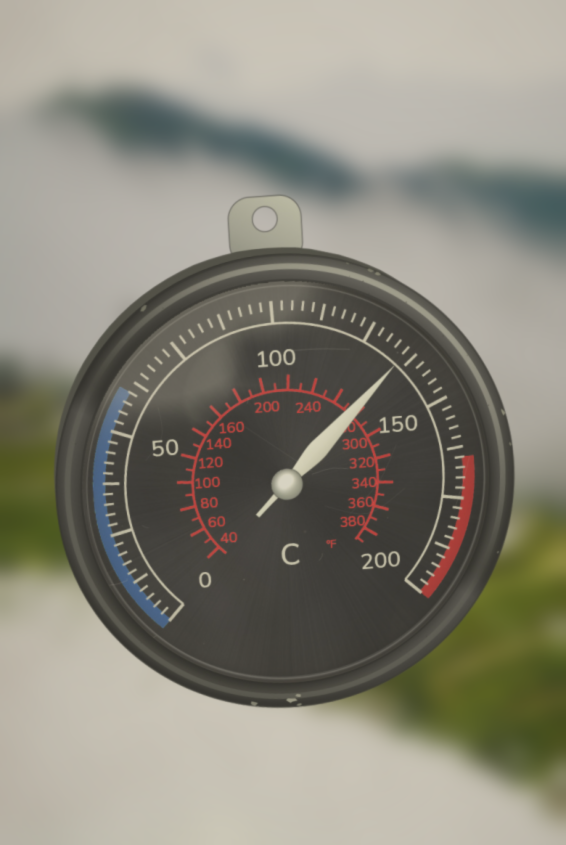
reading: 135 °C
